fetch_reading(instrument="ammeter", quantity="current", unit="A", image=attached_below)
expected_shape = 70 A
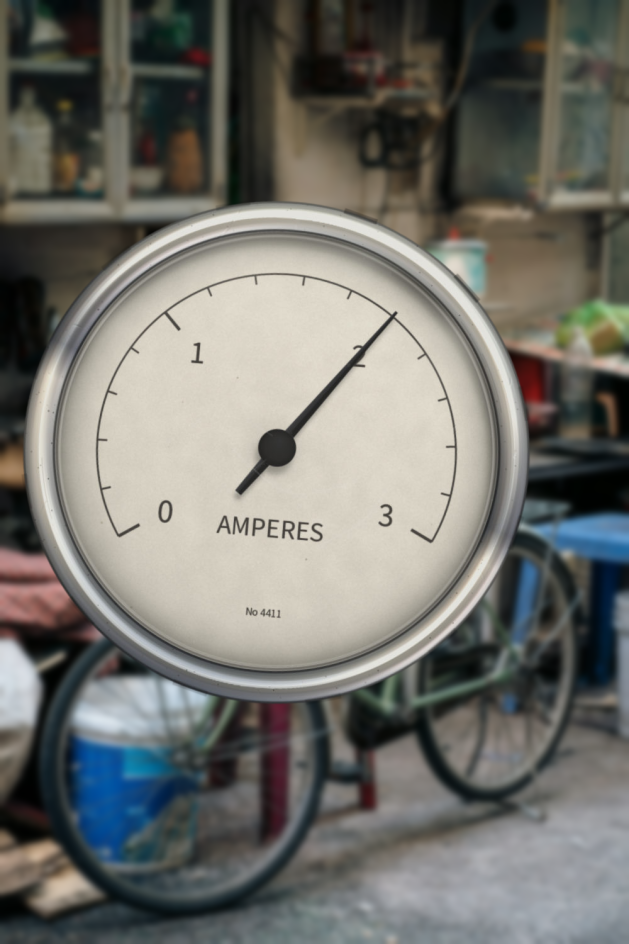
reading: 2 A
